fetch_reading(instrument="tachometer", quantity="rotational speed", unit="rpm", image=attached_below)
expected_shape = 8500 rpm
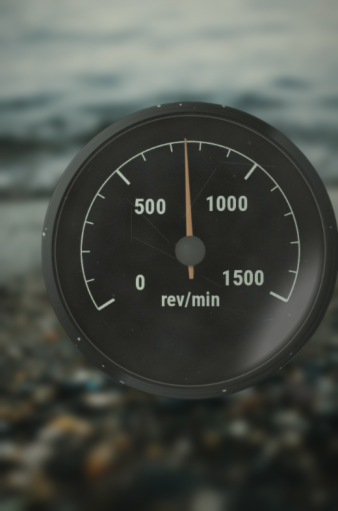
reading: 750 rpm
